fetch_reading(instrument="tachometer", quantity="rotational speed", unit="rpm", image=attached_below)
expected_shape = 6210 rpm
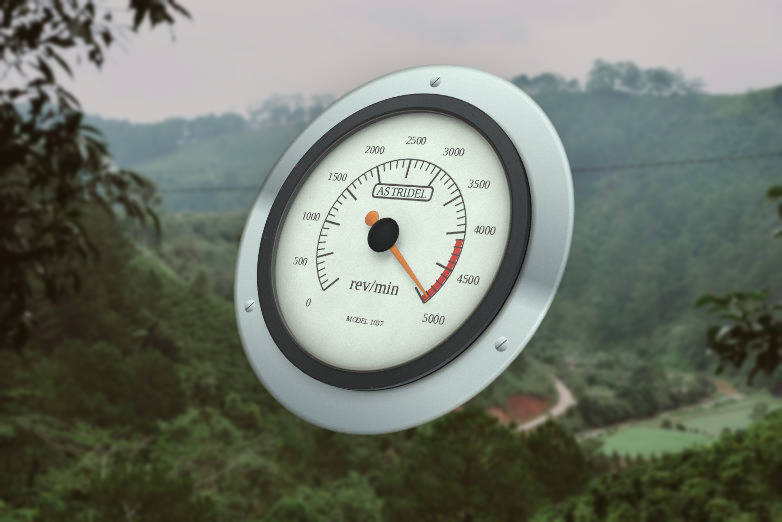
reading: 4900 rpm
